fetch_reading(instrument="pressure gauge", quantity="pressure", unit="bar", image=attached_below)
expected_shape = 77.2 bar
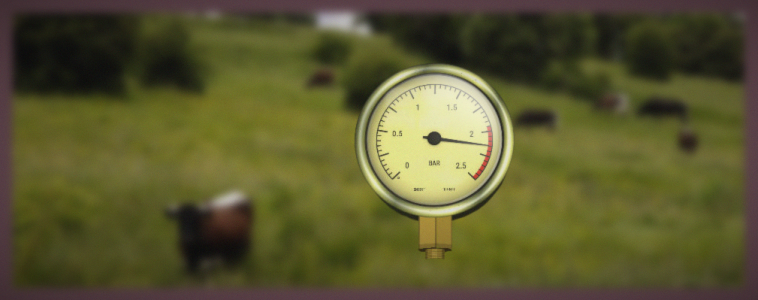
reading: 2.15 bar
